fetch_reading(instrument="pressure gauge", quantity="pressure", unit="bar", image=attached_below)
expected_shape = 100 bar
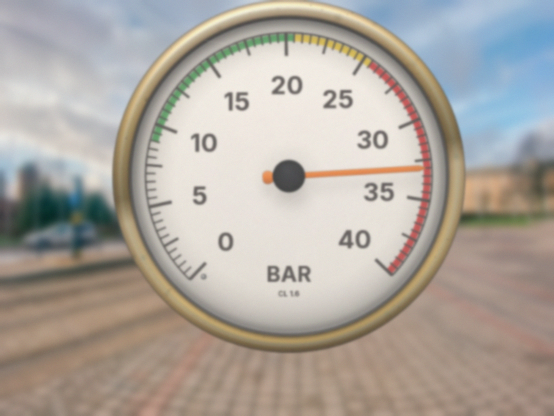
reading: 33 bar
